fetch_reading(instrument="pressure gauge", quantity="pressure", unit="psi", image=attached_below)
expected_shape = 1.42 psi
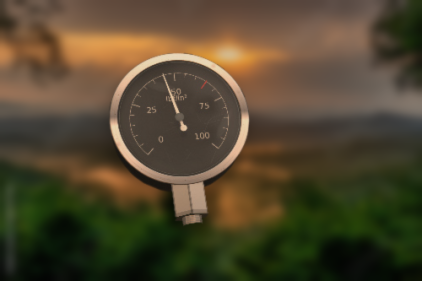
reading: 45 psi
